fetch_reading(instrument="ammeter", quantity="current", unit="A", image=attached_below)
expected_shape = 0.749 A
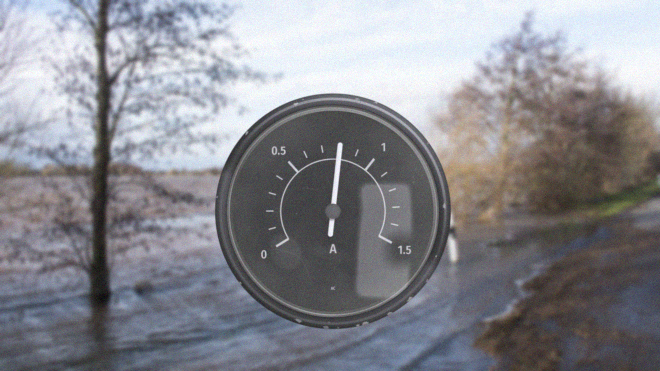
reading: 0.8 A
